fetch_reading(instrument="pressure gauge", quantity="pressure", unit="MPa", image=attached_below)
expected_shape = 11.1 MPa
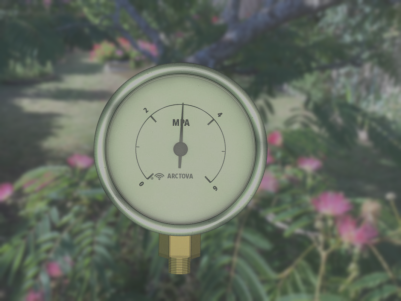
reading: 3 MPa
